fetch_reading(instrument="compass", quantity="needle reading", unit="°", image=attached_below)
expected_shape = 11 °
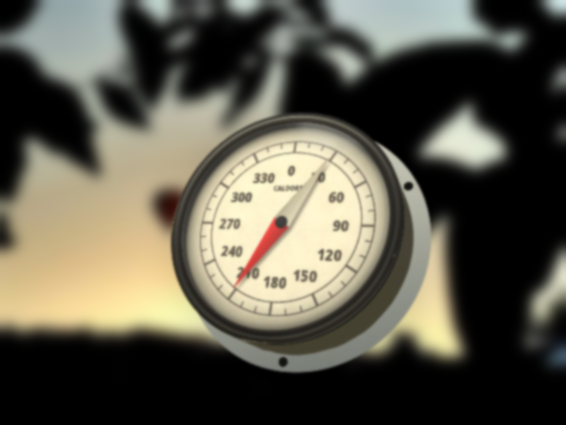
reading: 210 °
